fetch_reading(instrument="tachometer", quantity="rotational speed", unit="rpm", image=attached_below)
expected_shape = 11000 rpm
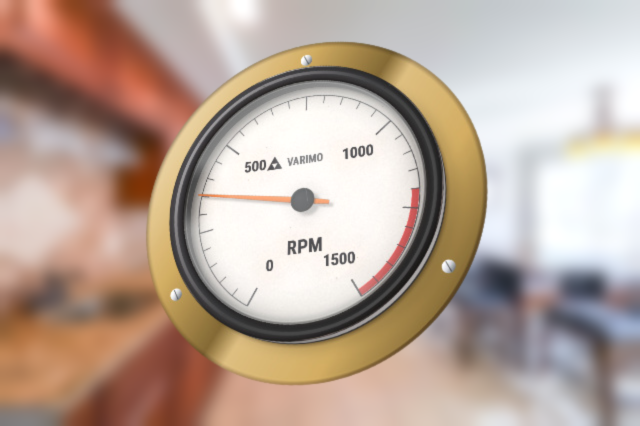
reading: 350 rpm
